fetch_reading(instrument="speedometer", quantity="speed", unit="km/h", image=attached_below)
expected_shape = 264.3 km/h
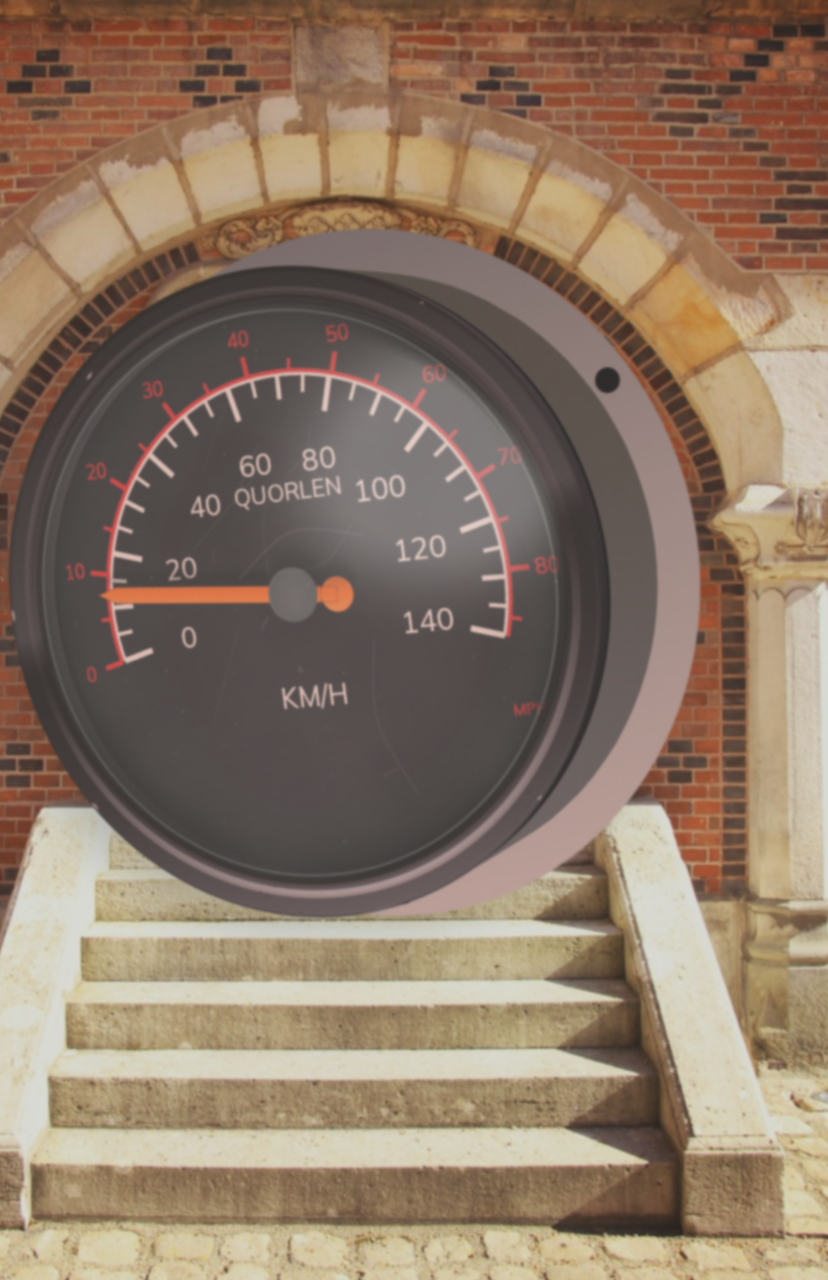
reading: 12.5 km/h
